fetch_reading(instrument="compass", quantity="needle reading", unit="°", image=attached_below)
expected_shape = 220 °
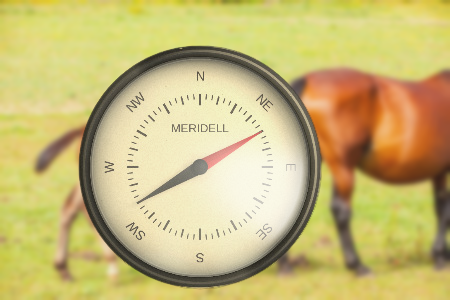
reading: 60 °
